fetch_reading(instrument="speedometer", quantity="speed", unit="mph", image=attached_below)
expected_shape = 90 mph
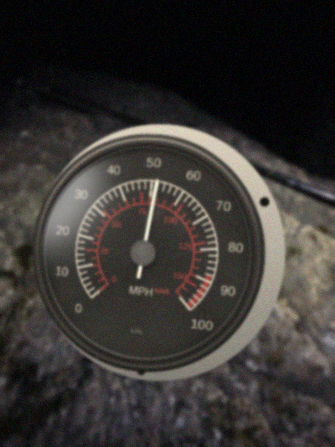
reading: 52 mph
